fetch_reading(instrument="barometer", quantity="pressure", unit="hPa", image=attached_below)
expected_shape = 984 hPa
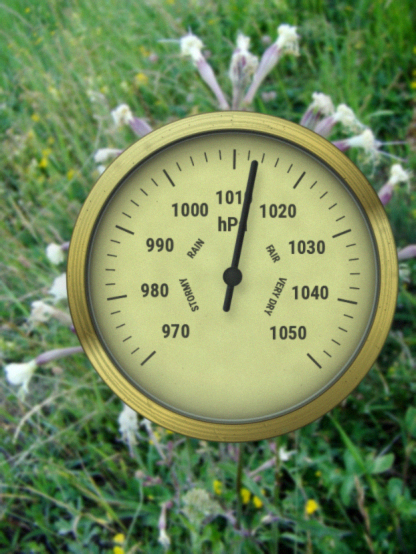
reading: 1013 hPa
